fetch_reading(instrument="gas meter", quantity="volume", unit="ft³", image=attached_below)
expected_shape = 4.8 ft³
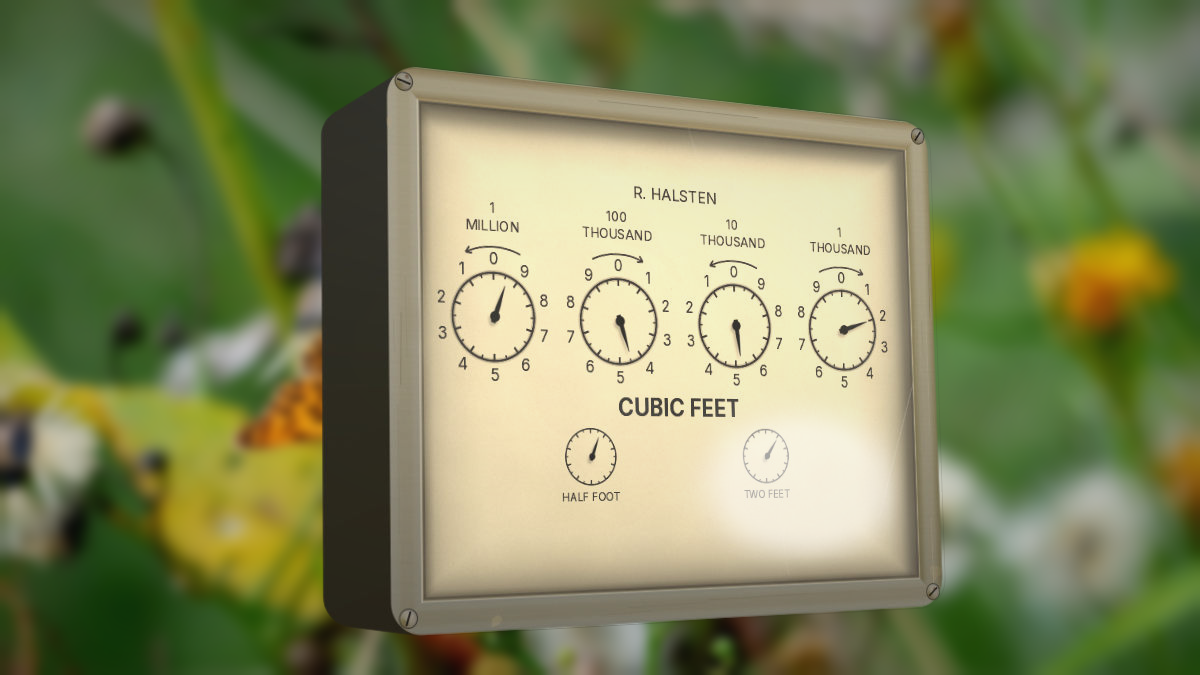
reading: 945200 ft³
